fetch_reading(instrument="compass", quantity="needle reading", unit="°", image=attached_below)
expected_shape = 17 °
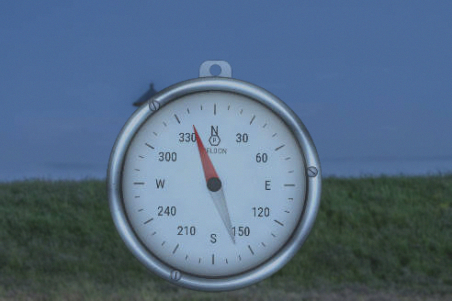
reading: 340 °
